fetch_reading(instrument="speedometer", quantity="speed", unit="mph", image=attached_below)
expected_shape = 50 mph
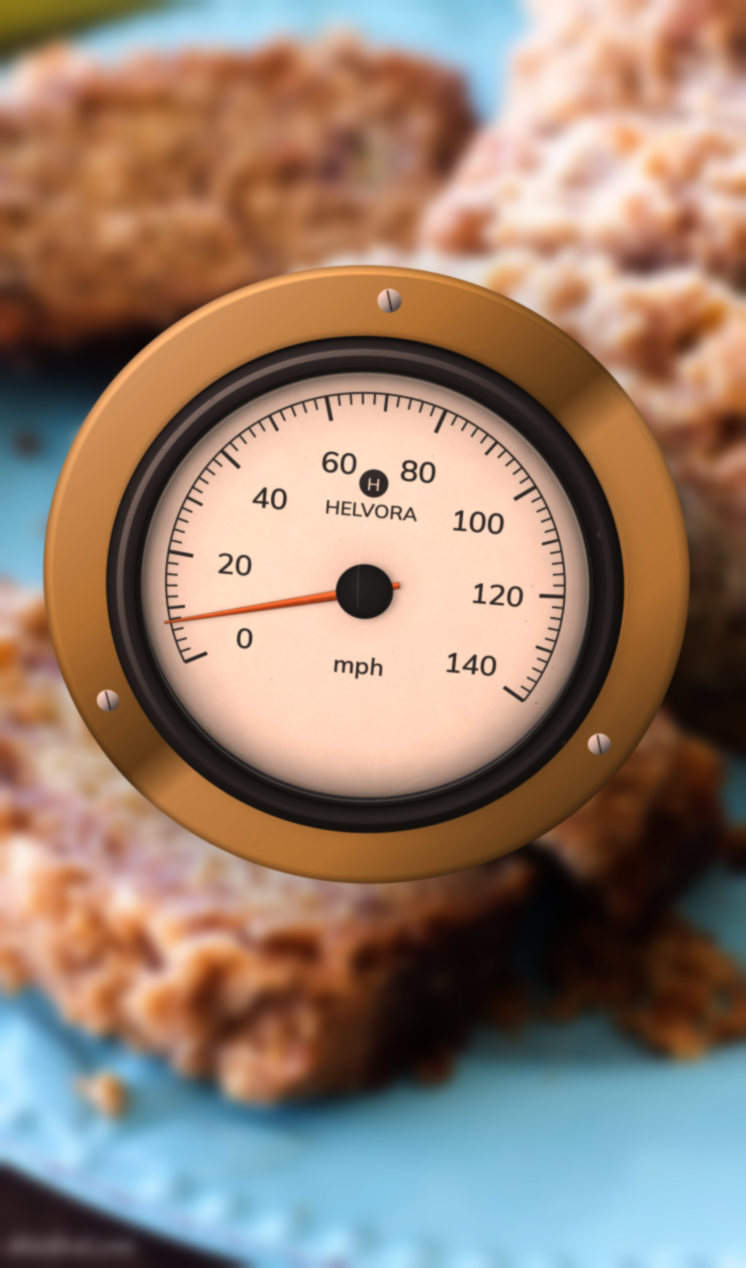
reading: 8 mph
